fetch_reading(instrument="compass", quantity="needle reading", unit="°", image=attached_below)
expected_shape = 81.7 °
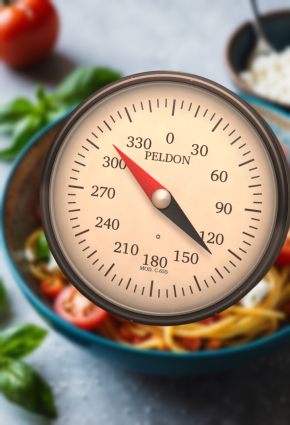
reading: 310 °
